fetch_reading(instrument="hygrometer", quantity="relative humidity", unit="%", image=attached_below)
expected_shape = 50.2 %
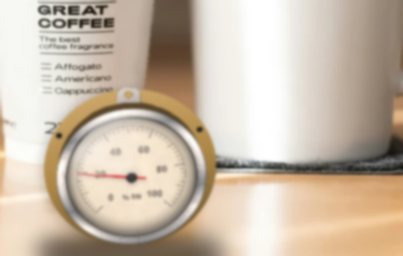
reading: 20 %
